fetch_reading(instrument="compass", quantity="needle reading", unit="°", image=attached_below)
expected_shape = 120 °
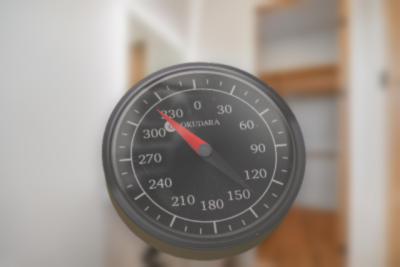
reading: 320 °
